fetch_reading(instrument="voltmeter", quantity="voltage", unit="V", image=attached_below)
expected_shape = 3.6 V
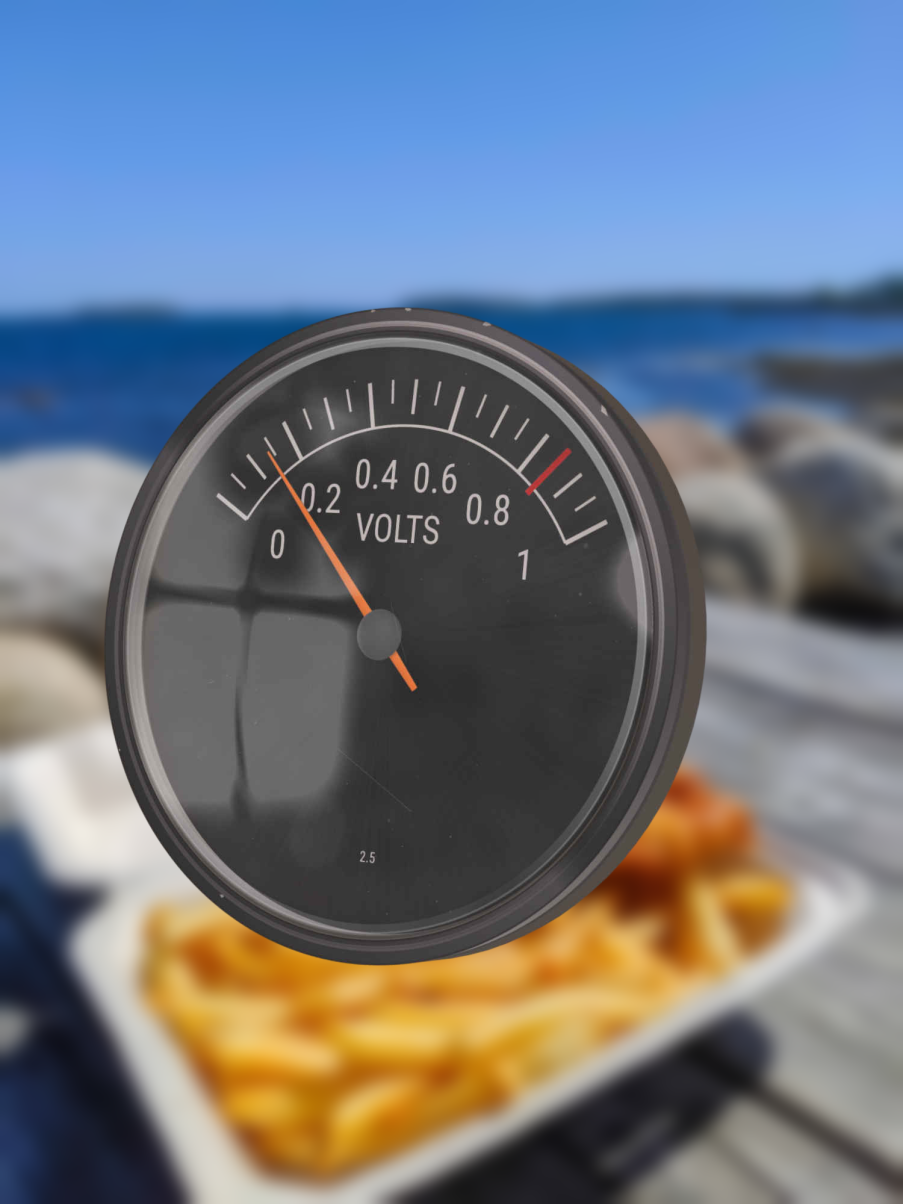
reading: 0.15 V
